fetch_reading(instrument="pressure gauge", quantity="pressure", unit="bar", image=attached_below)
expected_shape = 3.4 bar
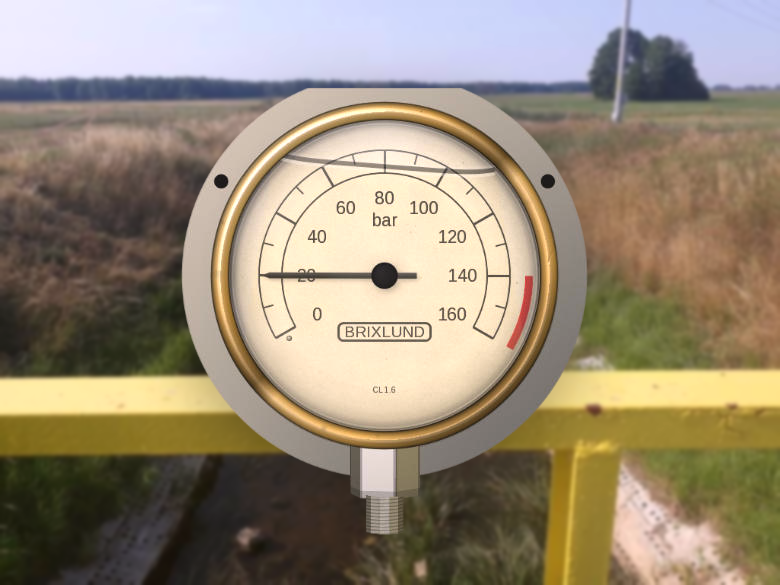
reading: 20 bar
